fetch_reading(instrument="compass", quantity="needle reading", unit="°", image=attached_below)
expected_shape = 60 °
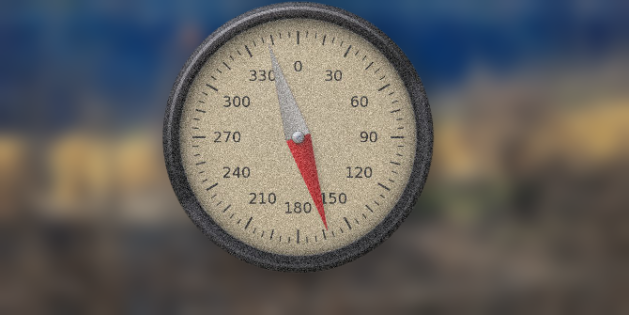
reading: 162.5 °
